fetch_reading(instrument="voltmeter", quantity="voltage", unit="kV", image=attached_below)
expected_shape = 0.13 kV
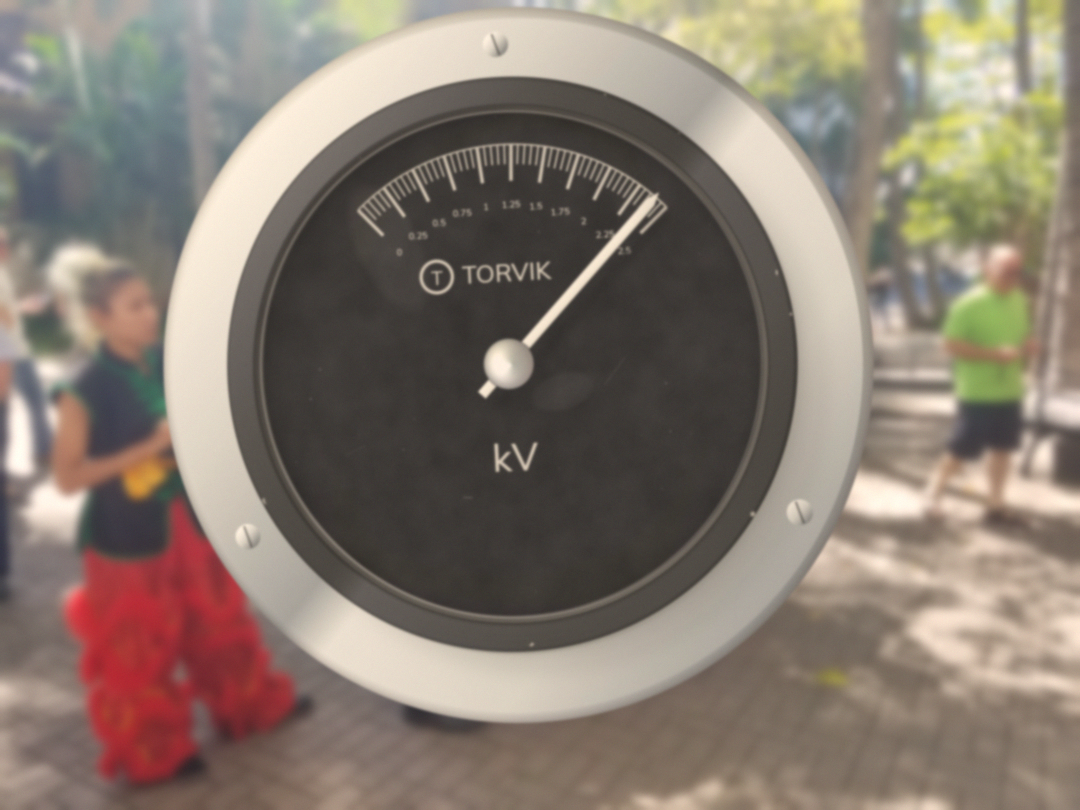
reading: 2.4 kV
